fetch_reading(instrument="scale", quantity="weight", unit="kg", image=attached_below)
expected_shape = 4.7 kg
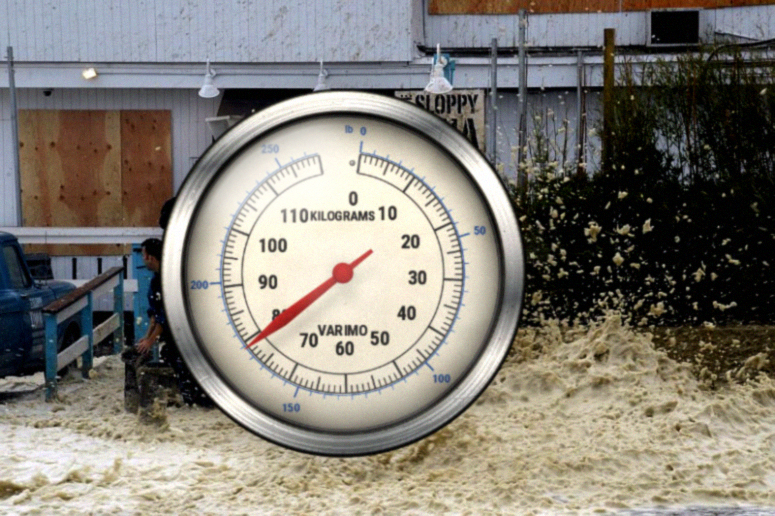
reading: 79 kg
